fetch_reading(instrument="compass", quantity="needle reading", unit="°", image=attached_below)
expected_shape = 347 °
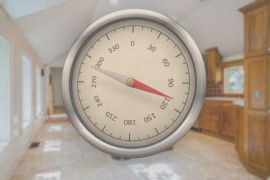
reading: 110 °
